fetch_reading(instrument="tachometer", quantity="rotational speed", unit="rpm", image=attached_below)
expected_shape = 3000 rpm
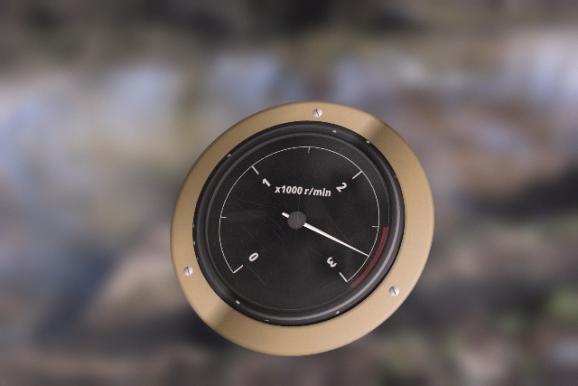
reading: 2750 rpm
